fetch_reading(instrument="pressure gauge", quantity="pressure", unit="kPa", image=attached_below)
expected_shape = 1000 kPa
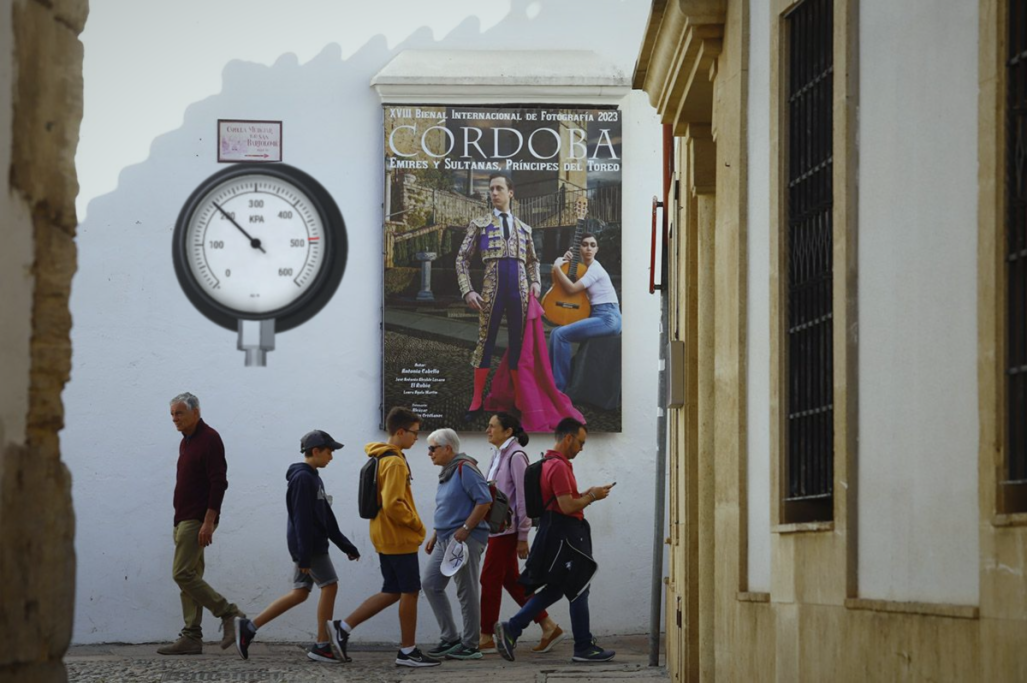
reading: 200 kPa
